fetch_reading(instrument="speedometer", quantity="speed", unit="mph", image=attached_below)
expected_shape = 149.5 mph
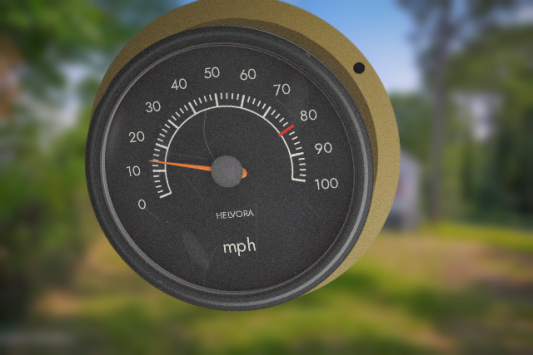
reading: 14 mph
